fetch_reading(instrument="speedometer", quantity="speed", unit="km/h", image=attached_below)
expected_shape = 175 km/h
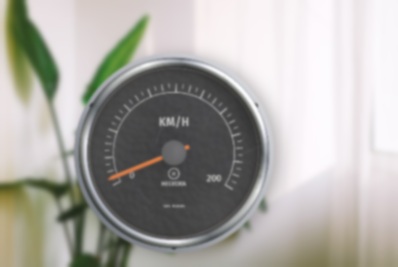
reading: 5 km/h
